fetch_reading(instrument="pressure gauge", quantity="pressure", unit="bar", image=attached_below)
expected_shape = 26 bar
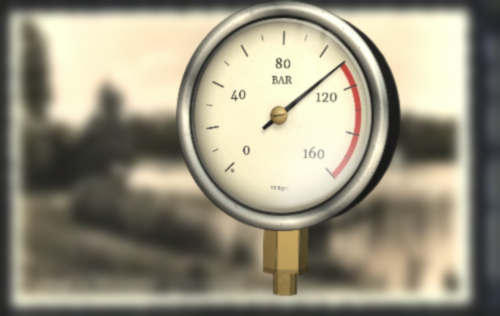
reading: 110 bar
